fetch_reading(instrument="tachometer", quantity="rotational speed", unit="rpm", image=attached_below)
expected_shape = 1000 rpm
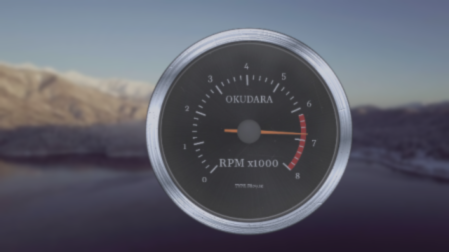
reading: 6800 rpm
